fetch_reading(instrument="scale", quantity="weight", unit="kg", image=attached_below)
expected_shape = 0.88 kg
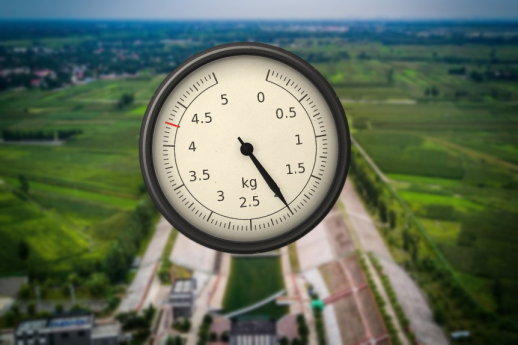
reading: 2 kg
